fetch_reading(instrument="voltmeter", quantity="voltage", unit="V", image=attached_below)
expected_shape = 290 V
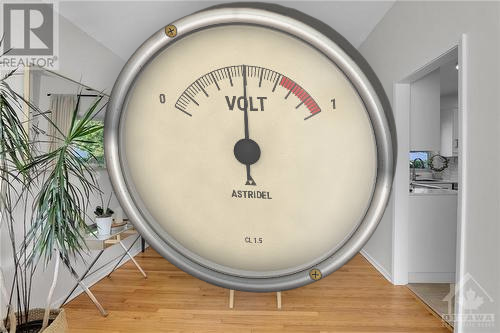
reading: 0.5 V
